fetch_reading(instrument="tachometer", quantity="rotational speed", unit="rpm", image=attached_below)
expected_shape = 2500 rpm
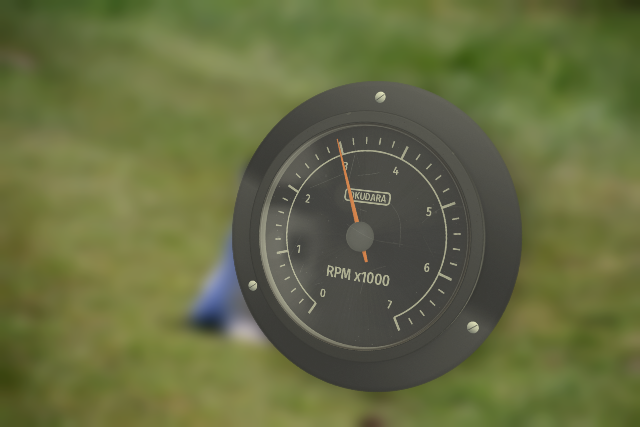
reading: 3000 rpm
